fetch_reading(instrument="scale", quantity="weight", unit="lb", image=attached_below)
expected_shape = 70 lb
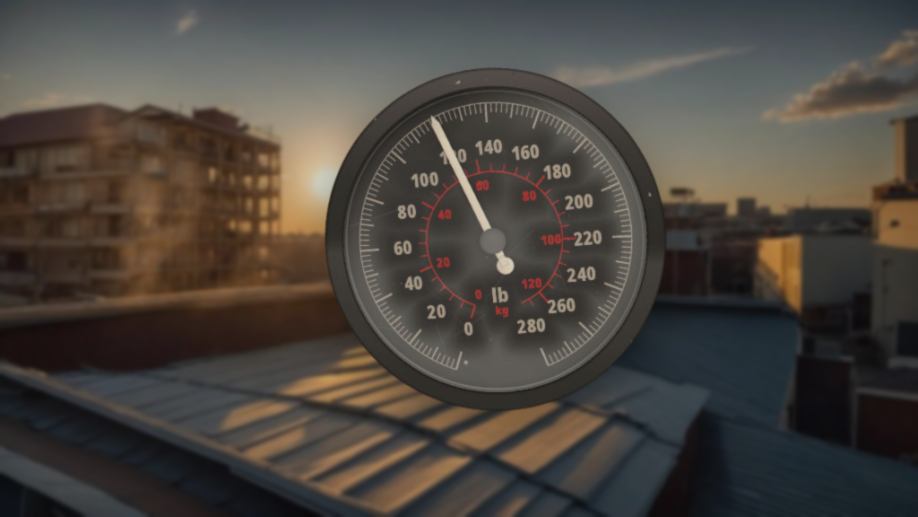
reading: 120 lb
